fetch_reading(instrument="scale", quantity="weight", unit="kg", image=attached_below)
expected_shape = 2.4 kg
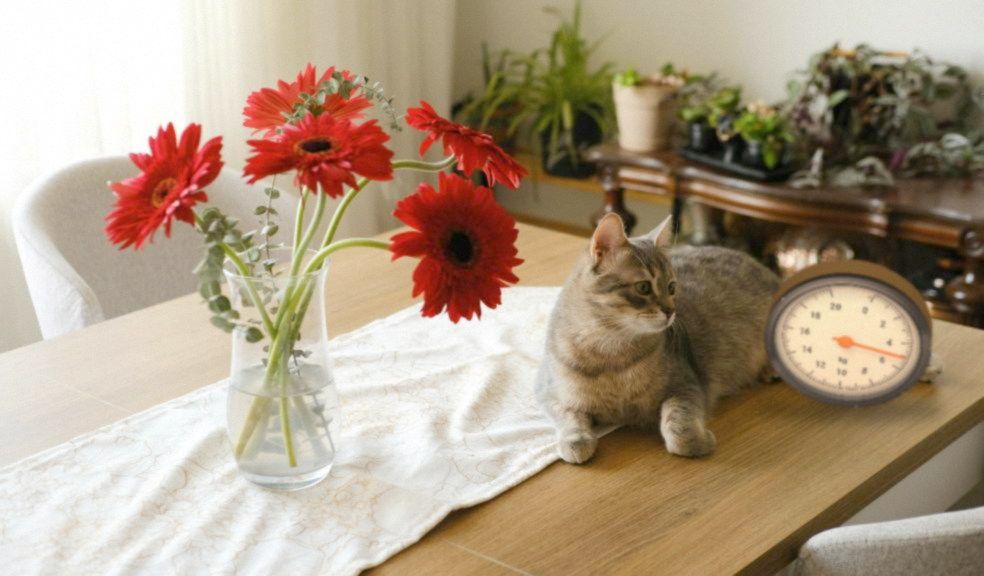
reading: 5 kg
